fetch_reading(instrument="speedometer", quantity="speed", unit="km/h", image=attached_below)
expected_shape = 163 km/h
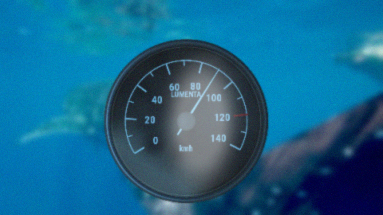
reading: 90 km/h
